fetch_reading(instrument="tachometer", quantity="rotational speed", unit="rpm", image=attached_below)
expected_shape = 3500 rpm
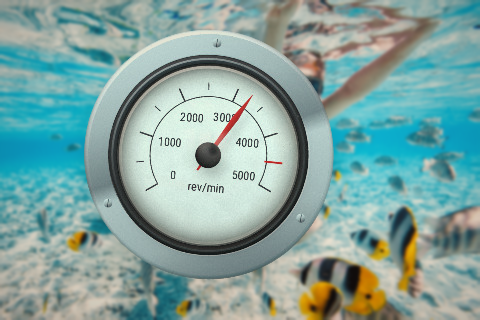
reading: 3250 rpm
